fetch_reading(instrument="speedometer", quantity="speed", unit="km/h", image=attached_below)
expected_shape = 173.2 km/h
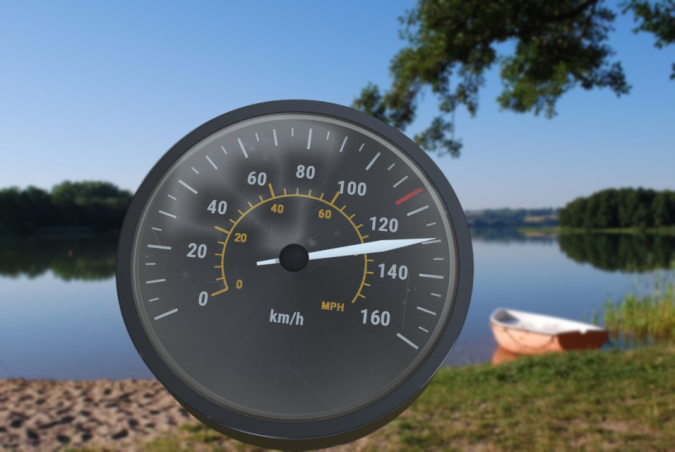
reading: 130 km/h
